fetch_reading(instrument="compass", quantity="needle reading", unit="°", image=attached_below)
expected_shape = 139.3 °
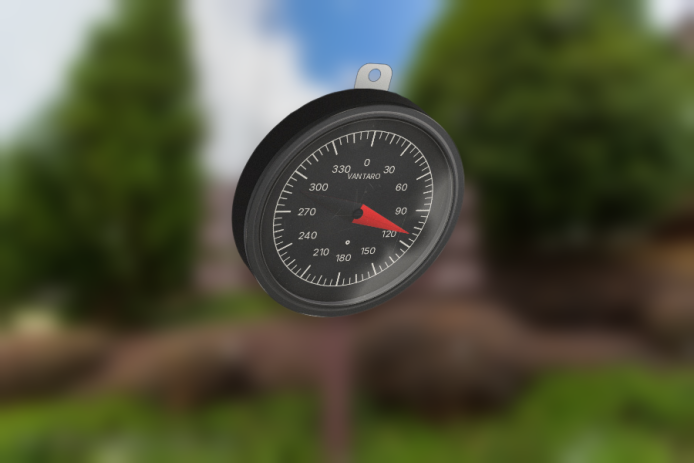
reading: 110 °
